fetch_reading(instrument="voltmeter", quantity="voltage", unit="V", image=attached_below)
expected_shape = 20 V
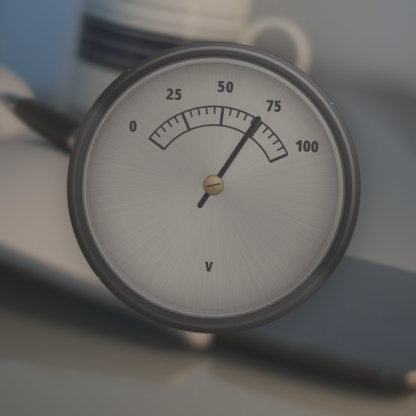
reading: 72.5 V
